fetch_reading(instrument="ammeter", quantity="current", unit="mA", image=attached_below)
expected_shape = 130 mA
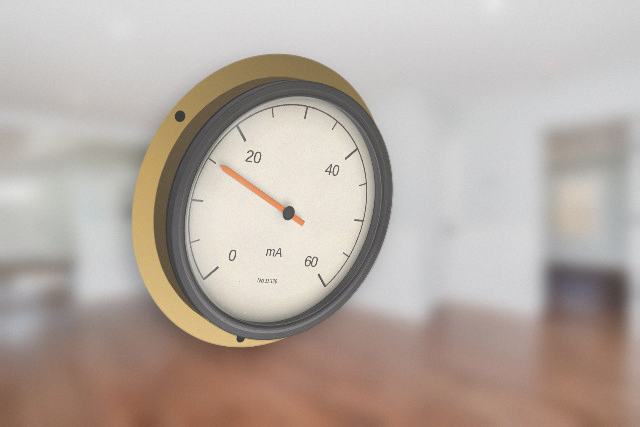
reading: 15 mA
